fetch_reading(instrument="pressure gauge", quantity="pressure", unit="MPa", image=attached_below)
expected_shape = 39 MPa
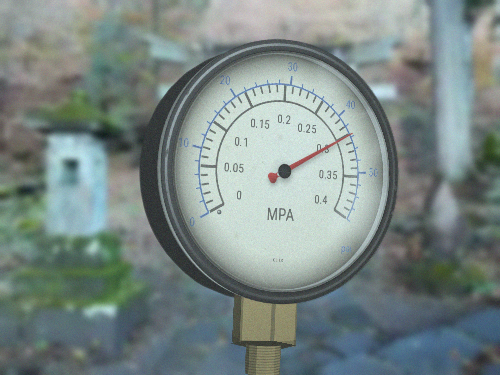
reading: 0.3 MPa
